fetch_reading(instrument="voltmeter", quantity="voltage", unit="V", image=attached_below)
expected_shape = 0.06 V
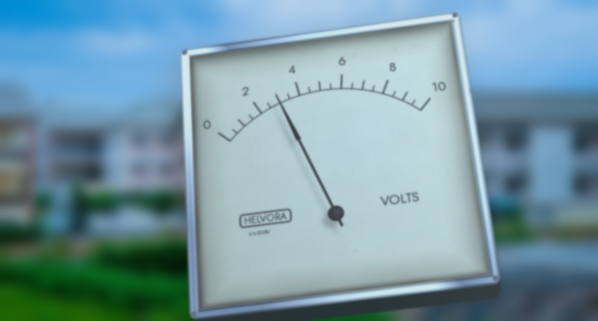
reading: 3 V
